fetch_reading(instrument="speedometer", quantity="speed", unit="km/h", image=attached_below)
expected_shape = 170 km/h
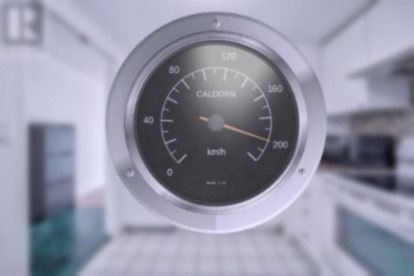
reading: 200 km/h
